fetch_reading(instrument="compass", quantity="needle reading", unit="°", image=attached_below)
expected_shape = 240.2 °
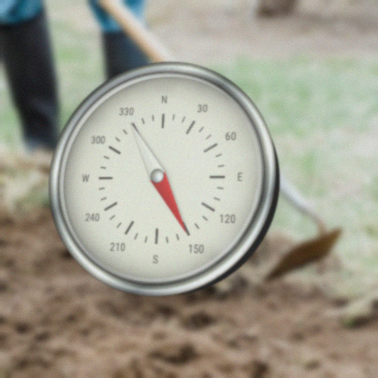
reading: 150 °
